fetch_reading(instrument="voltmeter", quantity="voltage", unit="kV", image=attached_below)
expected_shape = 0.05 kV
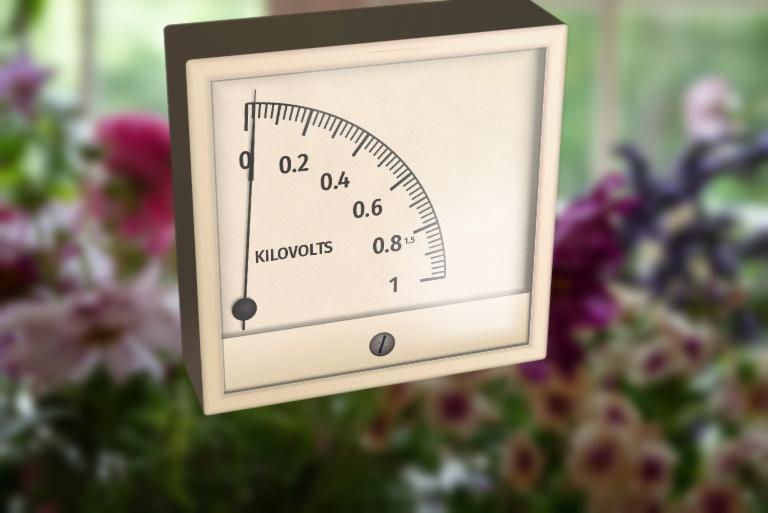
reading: 0.02 kV
